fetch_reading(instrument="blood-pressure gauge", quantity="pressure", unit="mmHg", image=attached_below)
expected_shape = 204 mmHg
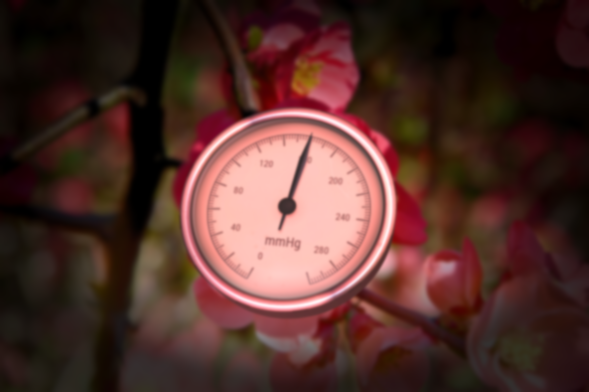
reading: 160 mmHg
